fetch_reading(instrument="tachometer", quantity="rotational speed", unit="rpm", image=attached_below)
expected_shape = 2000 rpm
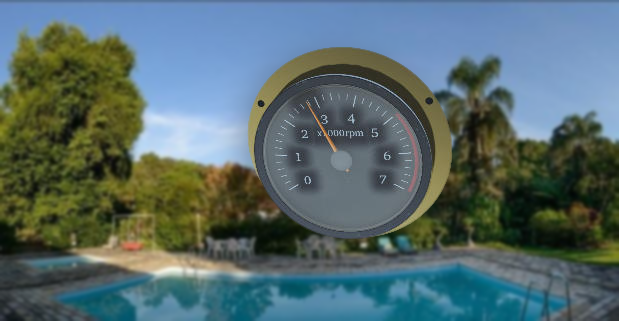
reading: 2800 rpm
